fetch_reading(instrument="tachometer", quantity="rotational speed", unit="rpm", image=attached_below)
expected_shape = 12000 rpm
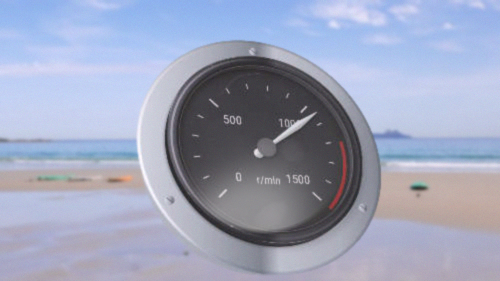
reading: 1050 rpm
